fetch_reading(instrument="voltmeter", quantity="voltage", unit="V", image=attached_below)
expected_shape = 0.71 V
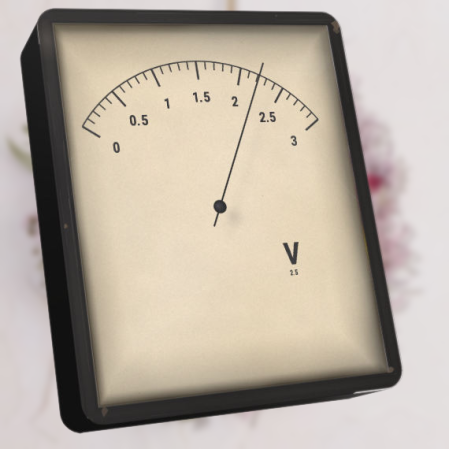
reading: 2.2 V
